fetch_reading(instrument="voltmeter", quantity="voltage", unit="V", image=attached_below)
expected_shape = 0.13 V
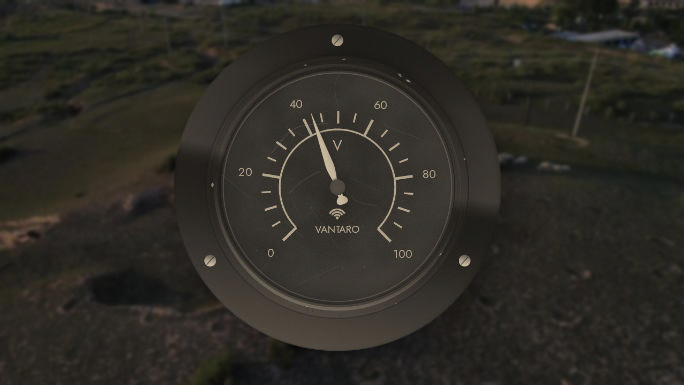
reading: 42.5 V
